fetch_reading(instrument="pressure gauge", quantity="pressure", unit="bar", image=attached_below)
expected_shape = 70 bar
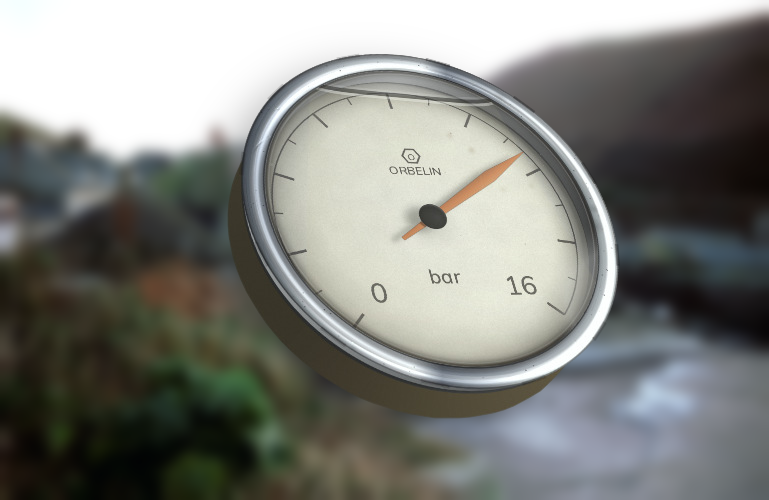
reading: 11.5 bar
